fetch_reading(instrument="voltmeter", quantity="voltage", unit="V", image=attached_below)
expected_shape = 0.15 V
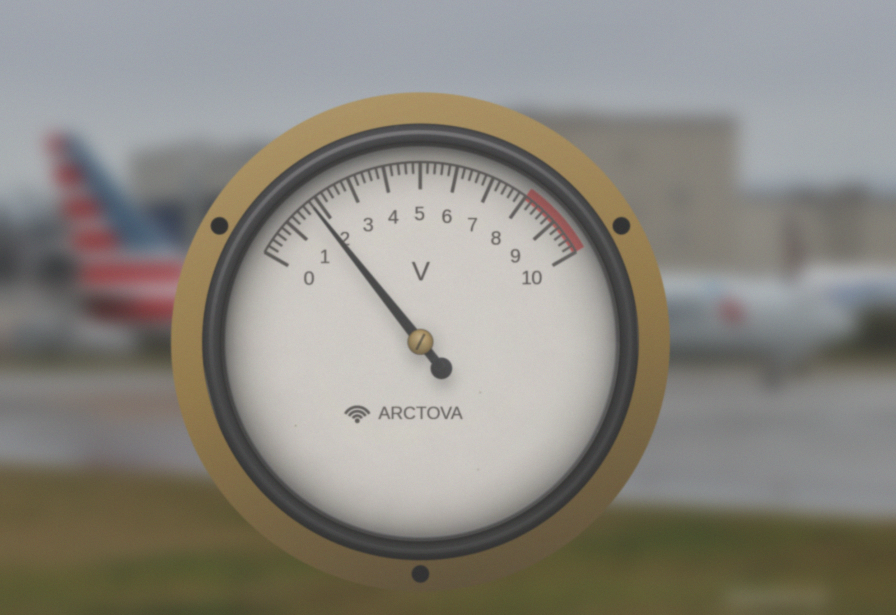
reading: 1.8 V
